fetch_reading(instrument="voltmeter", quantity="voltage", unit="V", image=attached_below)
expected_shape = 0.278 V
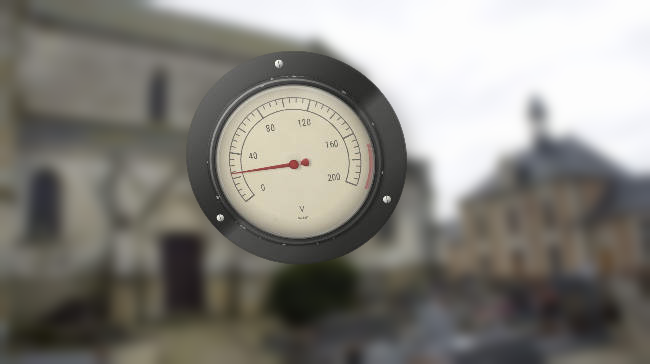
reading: 25 V
